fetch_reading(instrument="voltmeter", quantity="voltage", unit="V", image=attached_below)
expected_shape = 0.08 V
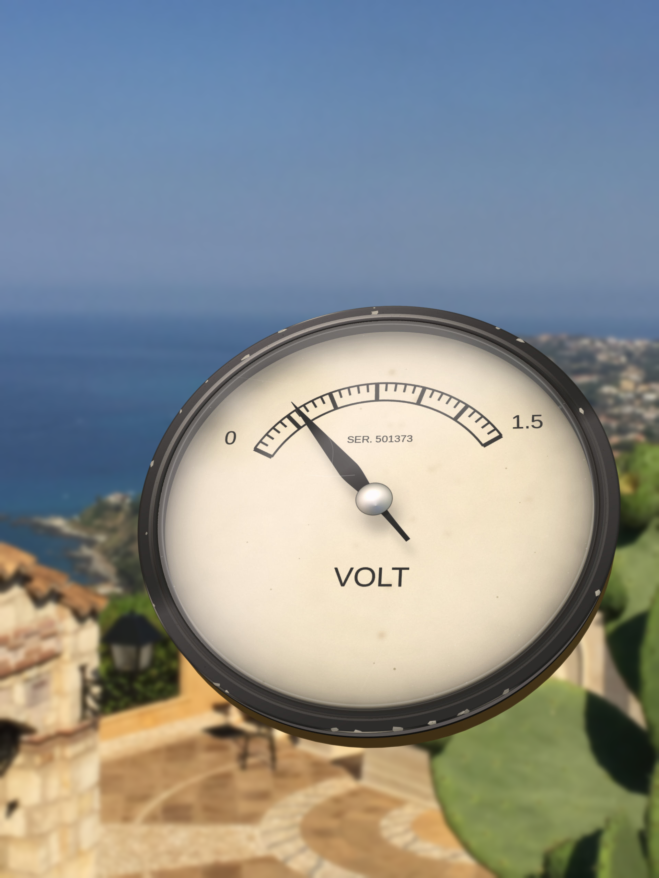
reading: 0.3 V
